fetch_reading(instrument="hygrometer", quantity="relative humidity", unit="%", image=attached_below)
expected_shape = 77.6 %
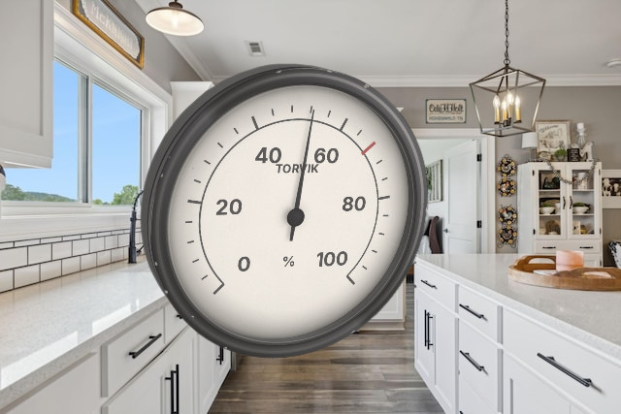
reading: 52 %
